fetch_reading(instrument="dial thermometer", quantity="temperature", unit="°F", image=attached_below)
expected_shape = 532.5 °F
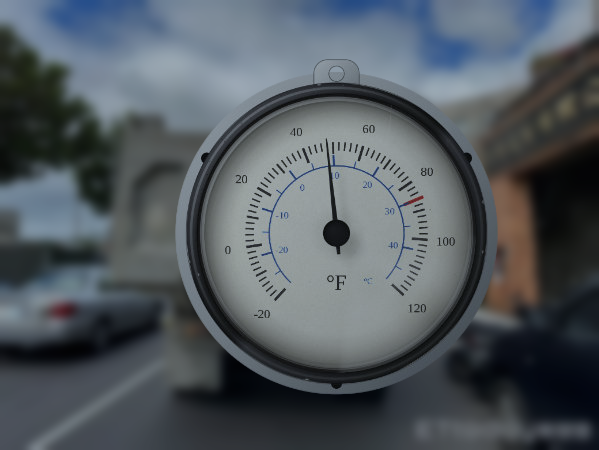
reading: 48 °F
